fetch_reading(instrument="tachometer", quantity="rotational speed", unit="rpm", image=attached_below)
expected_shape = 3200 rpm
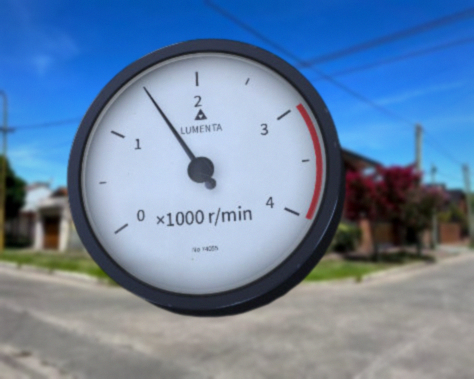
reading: 1500 rpm
